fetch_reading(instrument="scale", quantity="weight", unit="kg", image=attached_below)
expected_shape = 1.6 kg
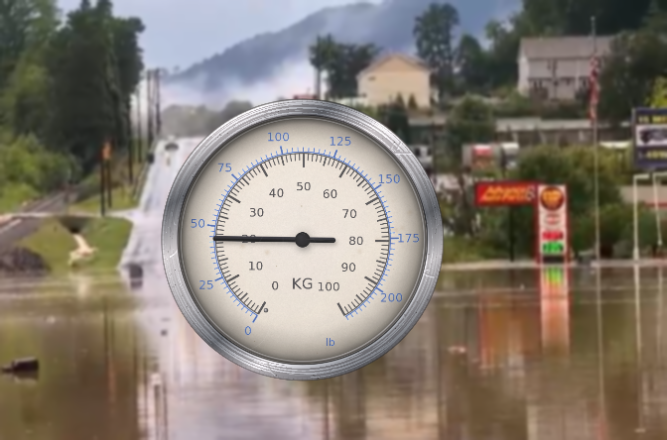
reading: 20 kg
